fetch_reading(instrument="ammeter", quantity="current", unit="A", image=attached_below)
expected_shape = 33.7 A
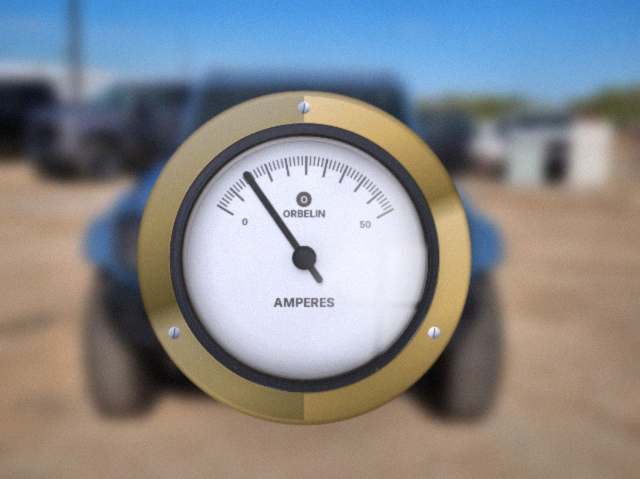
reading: 10 A
